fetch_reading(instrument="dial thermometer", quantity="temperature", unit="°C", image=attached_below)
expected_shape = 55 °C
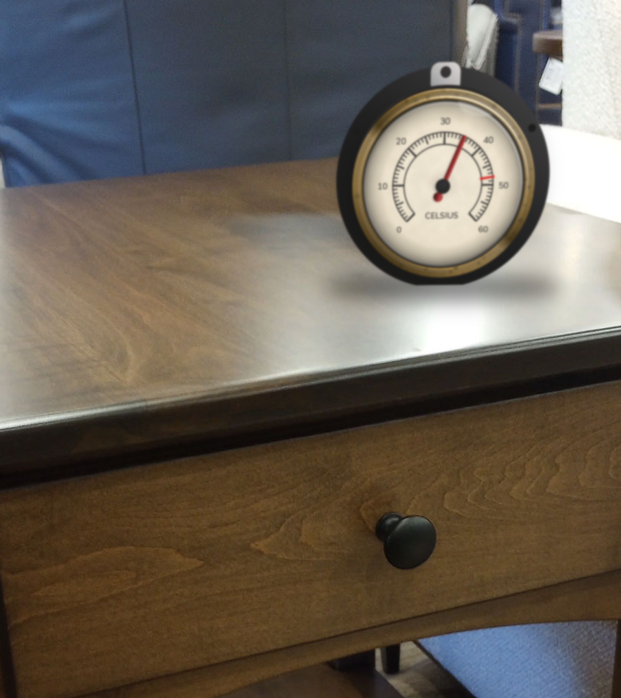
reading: 35 °C
